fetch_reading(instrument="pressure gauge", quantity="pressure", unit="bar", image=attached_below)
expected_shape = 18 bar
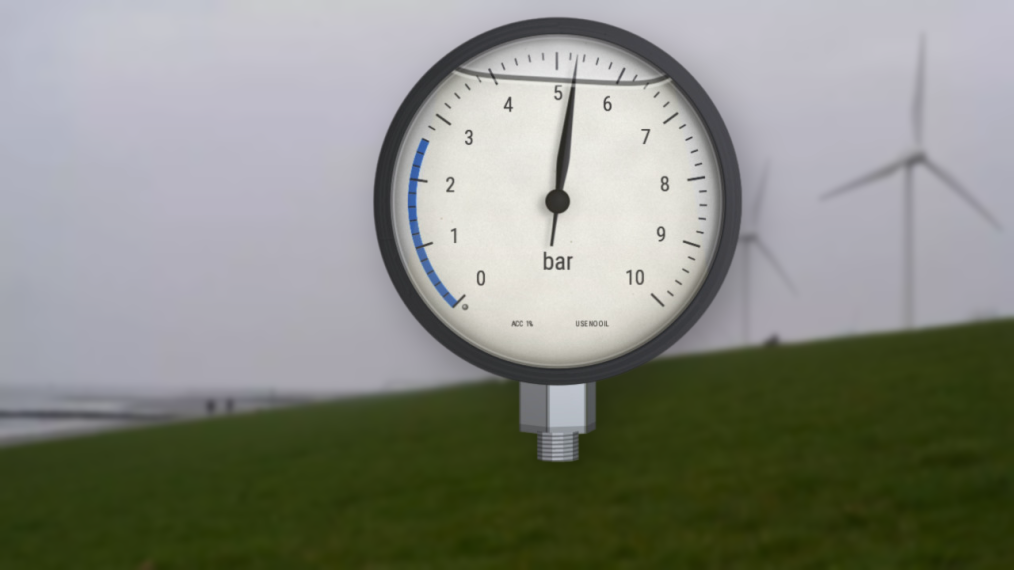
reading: 5.3 bar
